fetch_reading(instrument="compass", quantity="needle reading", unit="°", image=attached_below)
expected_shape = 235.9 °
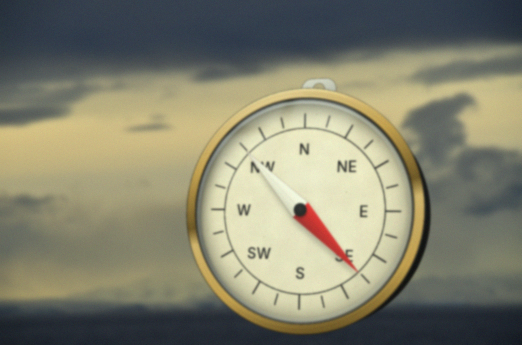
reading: 135 °
